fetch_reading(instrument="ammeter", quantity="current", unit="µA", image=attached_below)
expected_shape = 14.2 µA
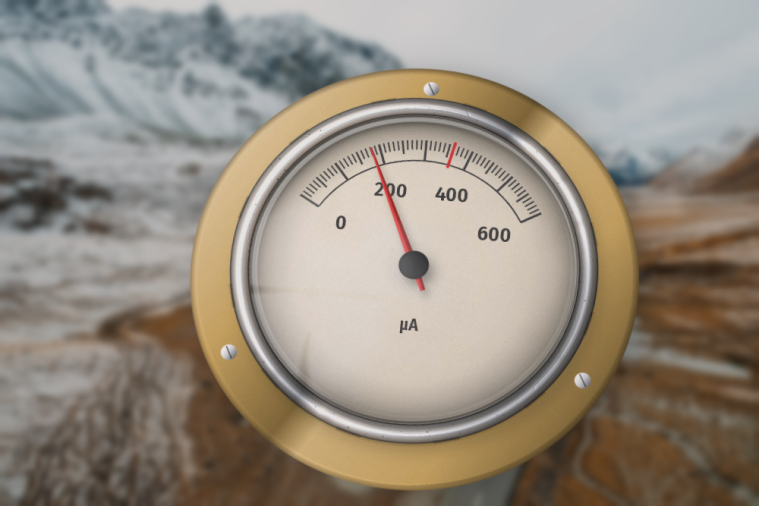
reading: 180 µA
